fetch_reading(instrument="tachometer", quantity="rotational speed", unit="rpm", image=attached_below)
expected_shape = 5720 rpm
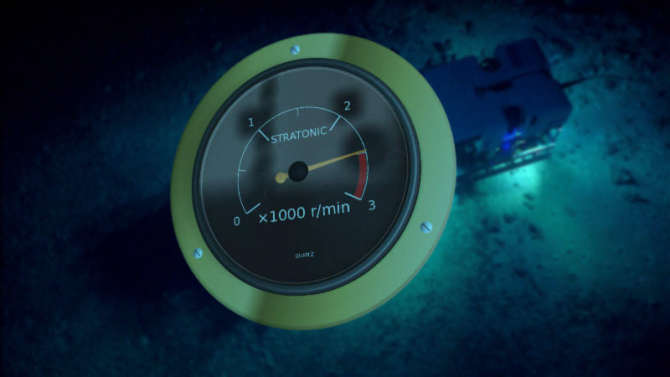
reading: 2500 rpm
